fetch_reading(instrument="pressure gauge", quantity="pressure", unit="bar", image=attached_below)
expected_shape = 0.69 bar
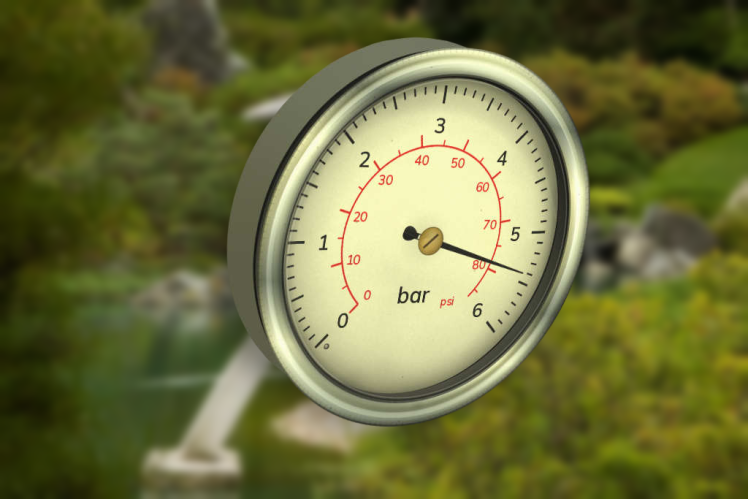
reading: 5.4 bar
